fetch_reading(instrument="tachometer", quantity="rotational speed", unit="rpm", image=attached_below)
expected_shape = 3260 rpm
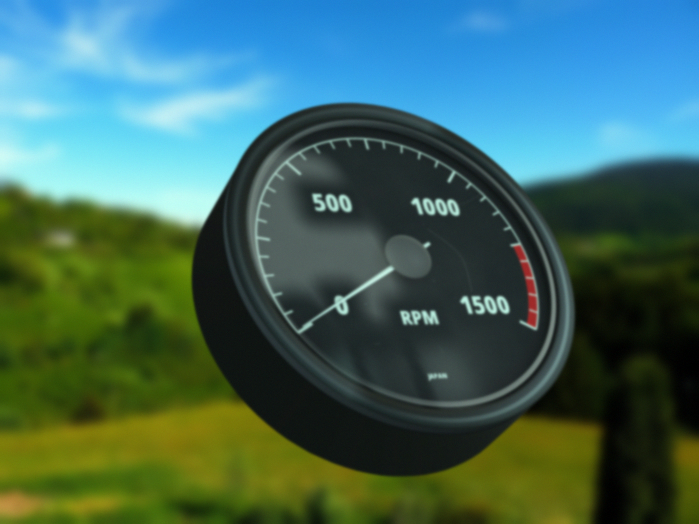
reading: 0 rpm
